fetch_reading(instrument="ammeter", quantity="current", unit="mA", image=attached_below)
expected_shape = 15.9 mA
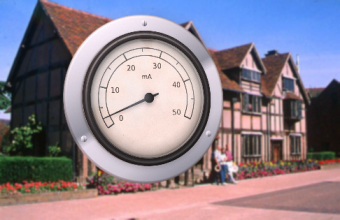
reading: 2.5 mA
